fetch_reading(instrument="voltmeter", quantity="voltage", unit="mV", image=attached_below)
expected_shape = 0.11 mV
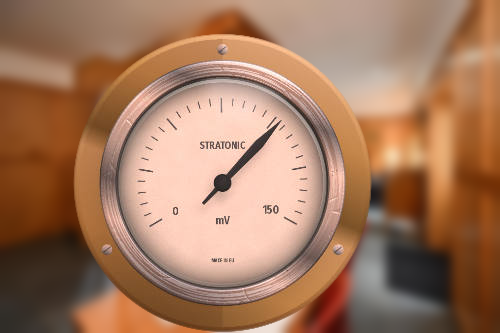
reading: 102.5 mV
